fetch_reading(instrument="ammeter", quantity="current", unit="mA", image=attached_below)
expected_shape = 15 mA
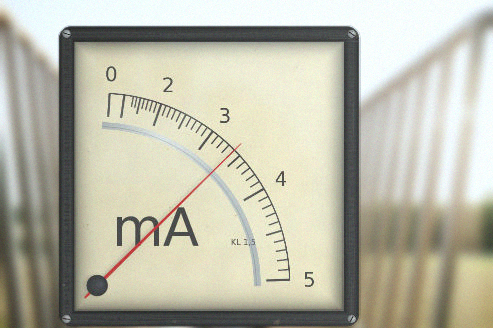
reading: 3.4 mA
